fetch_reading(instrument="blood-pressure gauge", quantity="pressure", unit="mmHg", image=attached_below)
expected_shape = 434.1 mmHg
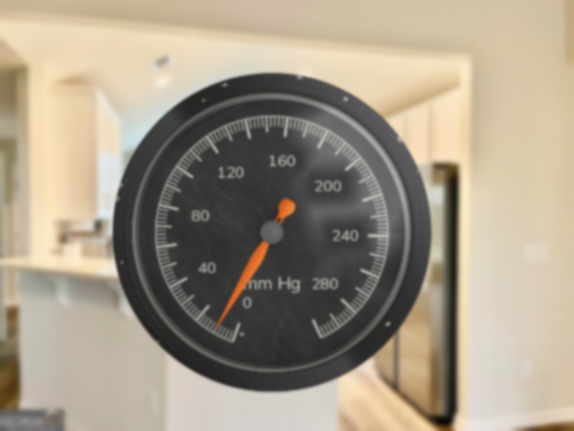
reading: 10 mmHg
